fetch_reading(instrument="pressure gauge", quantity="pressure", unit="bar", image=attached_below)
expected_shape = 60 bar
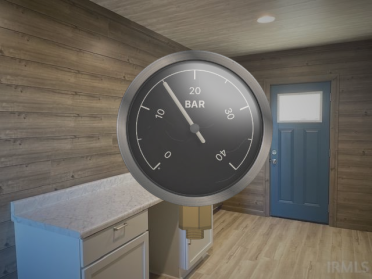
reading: 15 bar
